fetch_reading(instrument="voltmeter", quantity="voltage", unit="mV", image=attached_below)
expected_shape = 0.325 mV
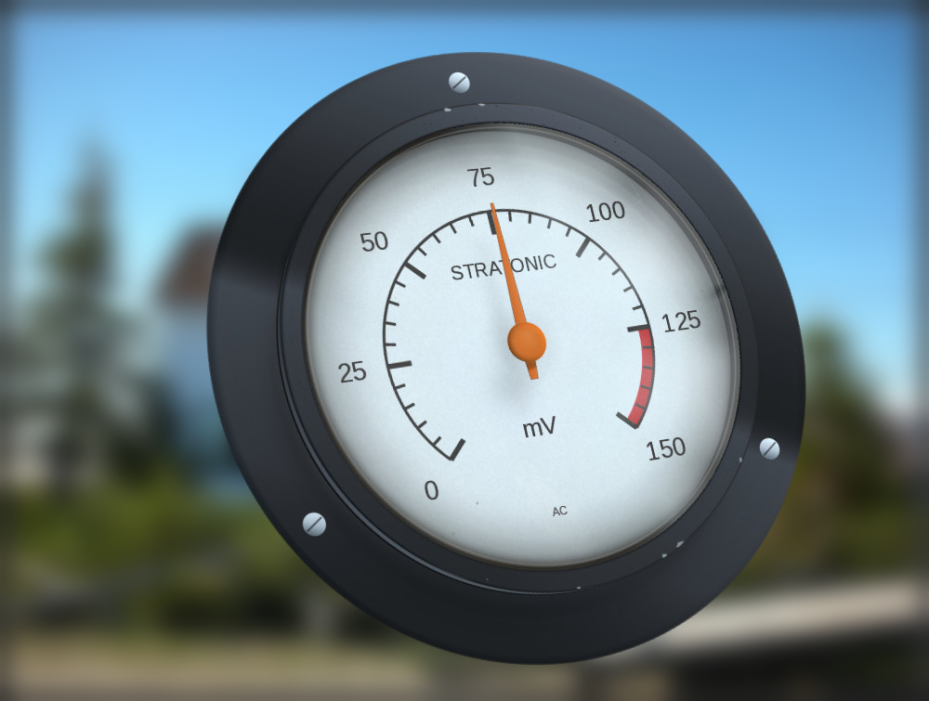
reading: 75 mV
